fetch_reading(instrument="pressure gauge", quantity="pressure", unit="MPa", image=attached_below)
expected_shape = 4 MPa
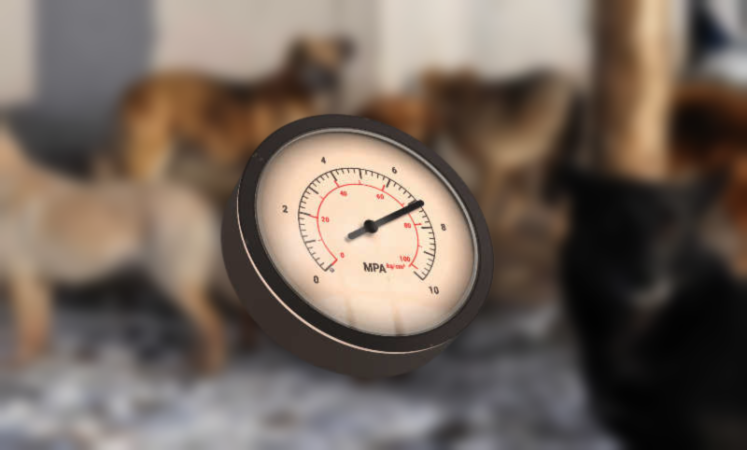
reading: 7.2 MPa
